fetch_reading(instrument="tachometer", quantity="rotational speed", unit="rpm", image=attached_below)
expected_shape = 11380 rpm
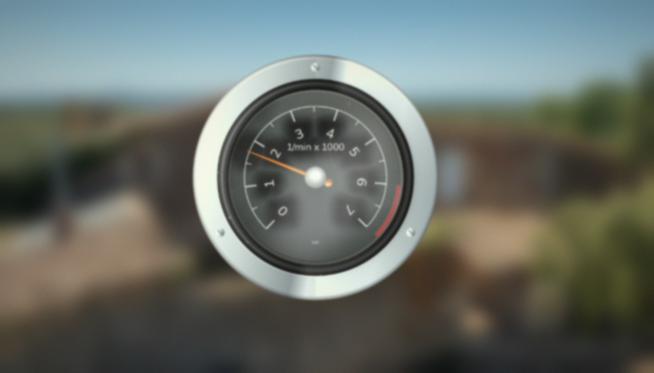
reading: 1750 rpm
